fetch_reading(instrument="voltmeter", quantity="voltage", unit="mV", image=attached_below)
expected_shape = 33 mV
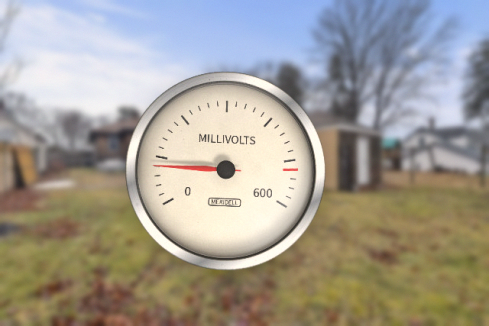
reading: 80 mV
